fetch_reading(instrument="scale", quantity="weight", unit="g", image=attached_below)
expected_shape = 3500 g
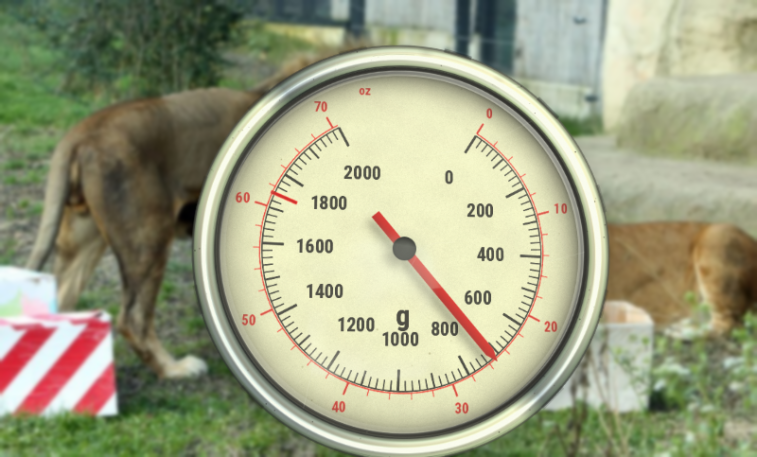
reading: 720 g
